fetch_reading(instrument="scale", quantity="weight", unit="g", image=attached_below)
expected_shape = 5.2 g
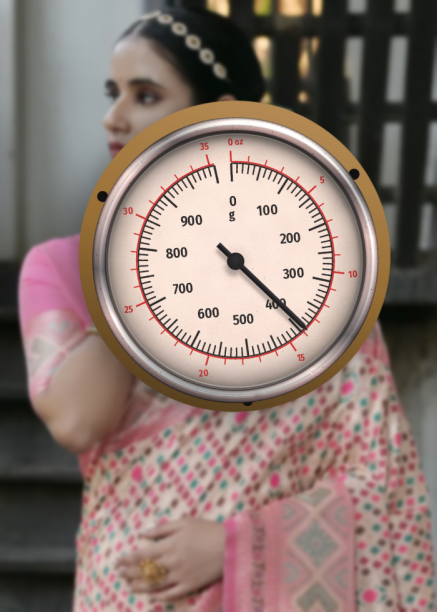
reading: 390 g
